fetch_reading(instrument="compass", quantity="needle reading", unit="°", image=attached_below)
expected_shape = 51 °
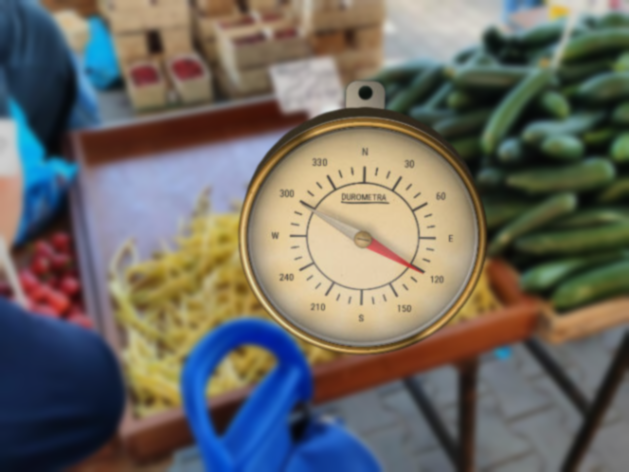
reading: 120 °
